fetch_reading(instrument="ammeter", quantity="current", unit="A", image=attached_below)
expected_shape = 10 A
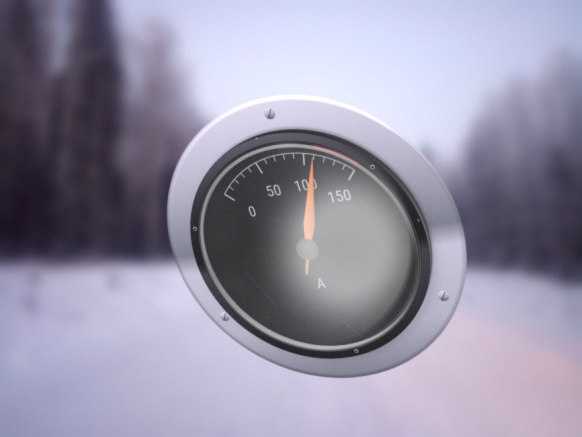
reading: 110 A
